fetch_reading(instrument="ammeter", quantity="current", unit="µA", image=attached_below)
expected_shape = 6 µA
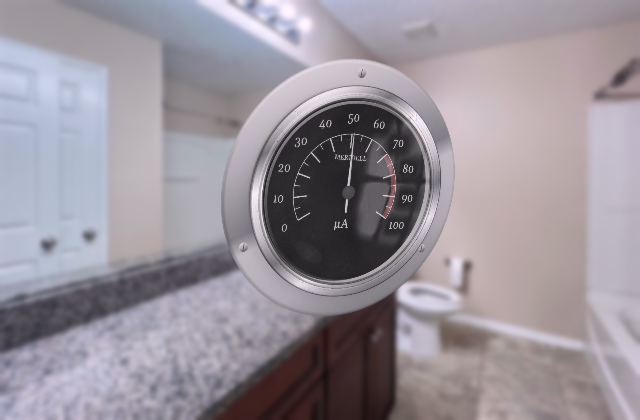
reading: 50 µA
